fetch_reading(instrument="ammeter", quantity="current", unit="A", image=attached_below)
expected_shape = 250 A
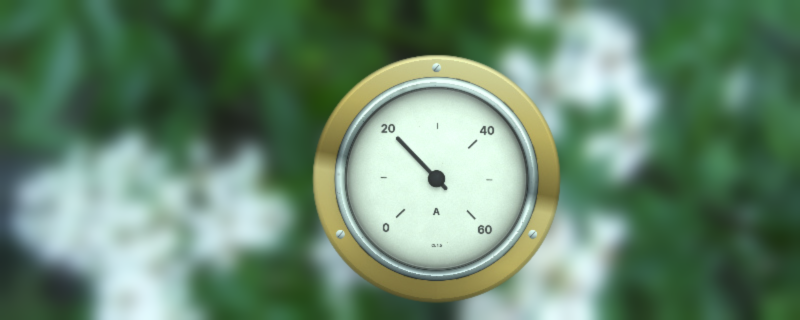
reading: 20 A
